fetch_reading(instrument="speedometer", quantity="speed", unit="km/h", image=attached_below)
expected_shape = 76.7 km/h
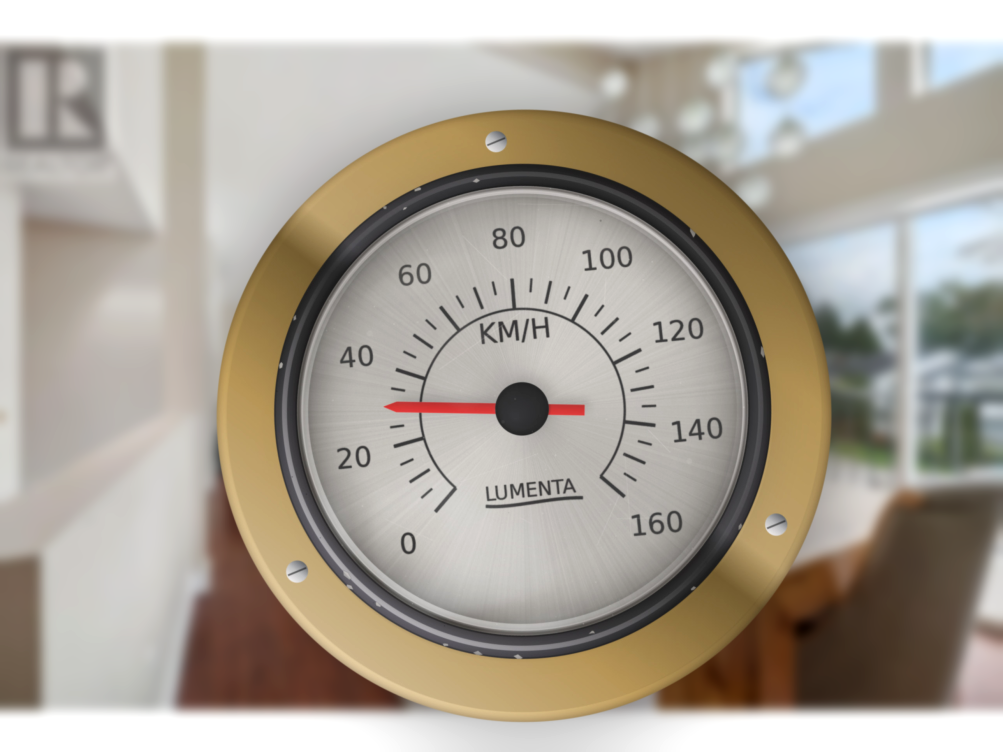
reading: 30 km/h
